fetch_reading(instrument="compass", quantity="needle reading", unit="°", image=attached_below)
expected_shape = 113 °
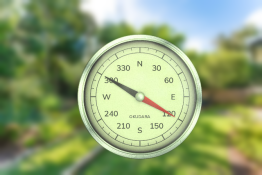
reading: 120 °
